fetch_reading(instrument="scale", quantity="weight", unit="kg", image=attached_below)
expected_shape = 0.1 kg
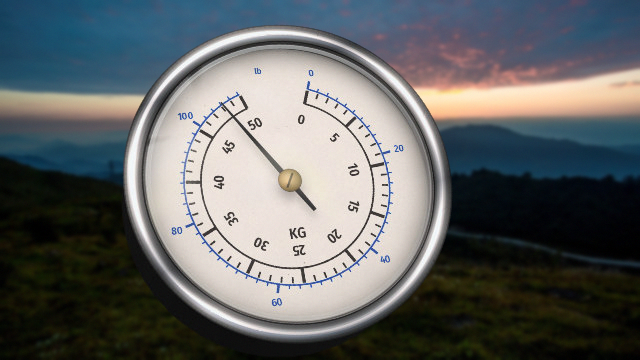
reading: 48 kg
